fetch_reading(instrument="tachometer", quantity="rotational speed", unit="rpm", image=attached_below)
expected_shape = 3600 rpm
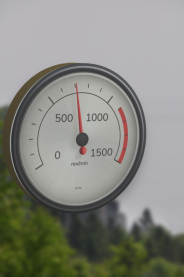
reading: 700 rpm
